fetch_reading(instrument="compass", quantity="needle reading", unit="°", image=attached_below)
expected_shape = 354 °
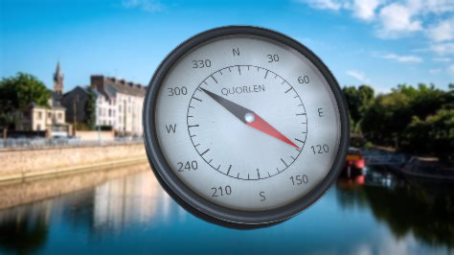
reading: 130 °
